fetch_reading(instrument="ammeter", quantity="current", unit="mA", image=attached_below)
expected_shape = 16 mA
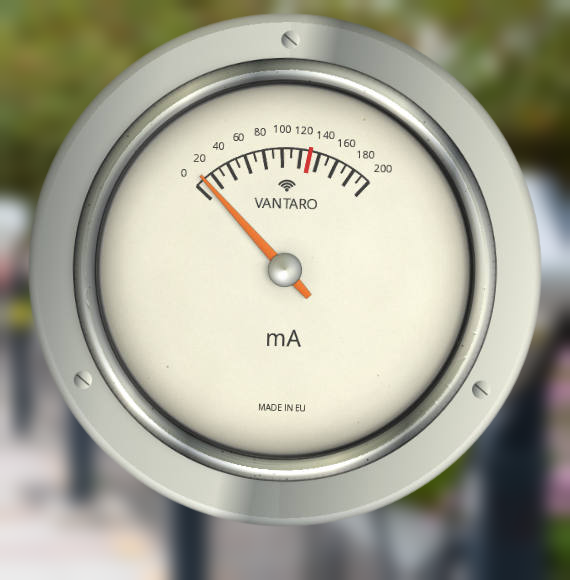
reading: 10 mA
